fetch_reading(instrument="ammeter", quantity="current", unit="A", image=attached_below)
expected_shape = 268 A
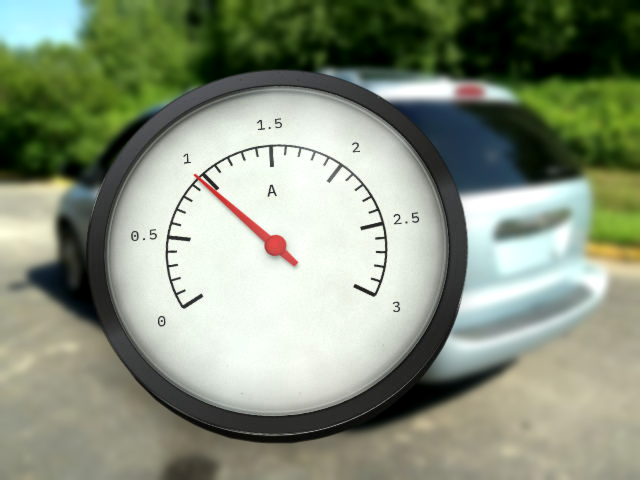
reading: 0.95 A
